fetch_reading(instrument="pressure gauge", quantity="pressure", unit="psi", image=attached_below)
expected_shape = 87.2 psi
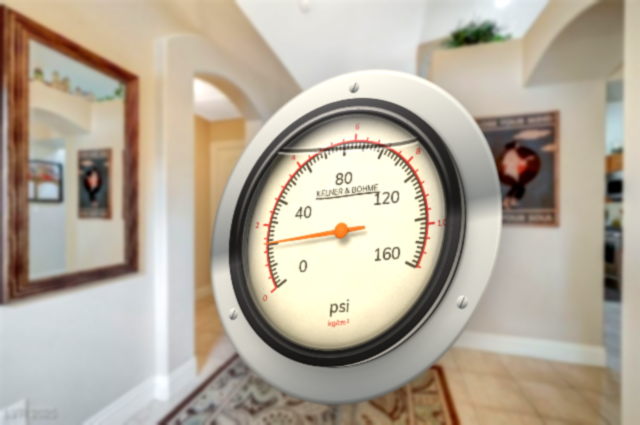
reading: 20 psi
